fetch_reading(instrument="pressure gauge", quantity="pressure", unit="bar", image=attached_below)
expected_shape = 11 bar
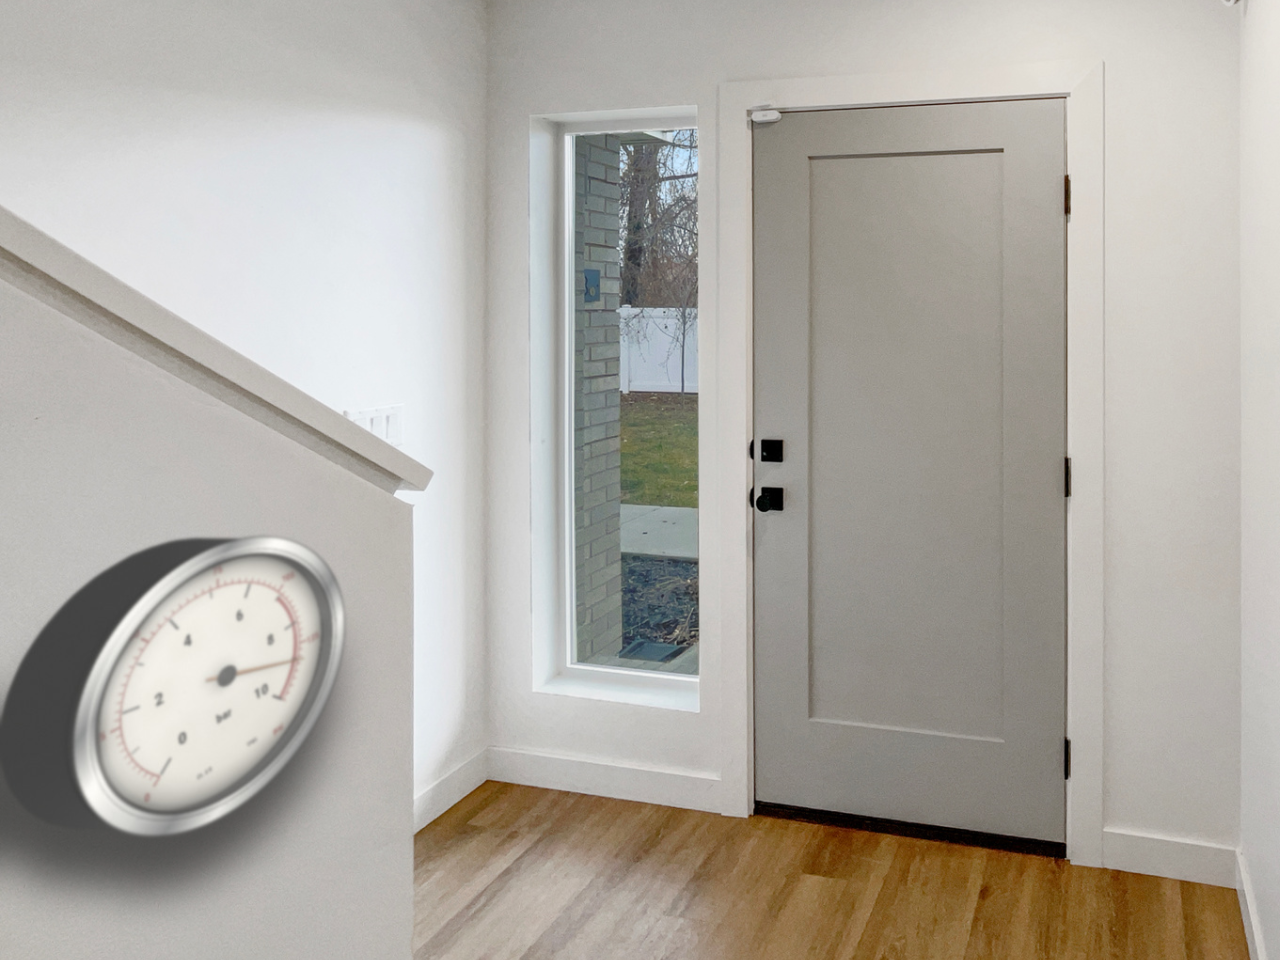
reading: 9 bar
